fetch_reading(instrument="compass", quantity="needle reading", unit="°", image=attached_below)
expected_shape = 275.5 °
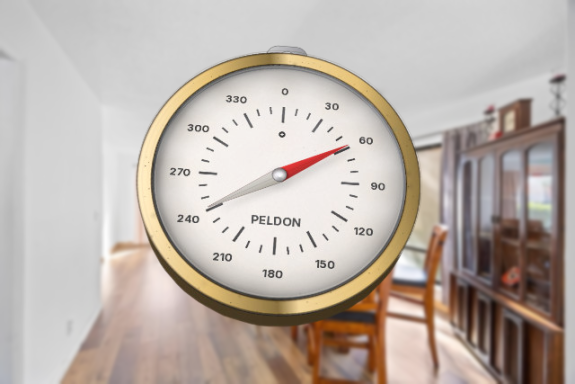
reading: 60 °
